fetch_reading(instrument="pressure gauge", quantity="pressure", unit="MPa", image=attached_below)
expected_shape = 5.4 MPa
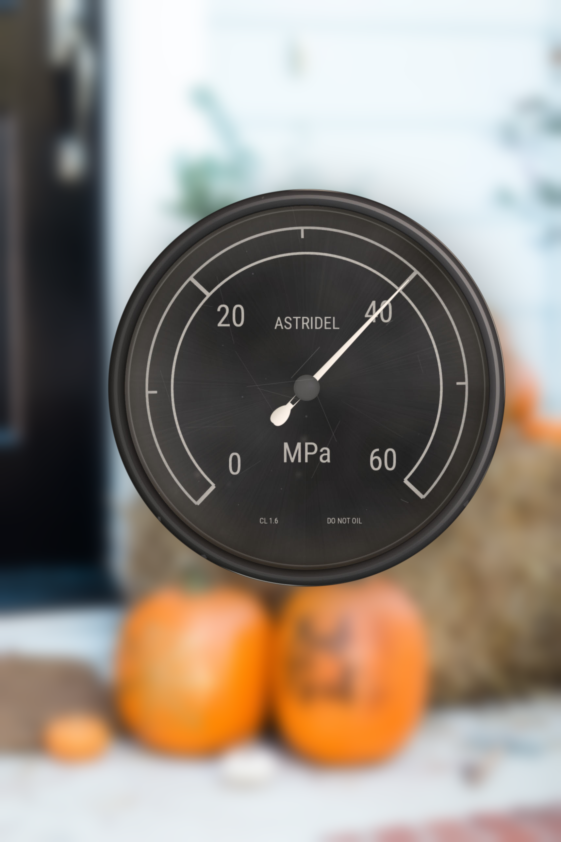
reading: 40 MPa
